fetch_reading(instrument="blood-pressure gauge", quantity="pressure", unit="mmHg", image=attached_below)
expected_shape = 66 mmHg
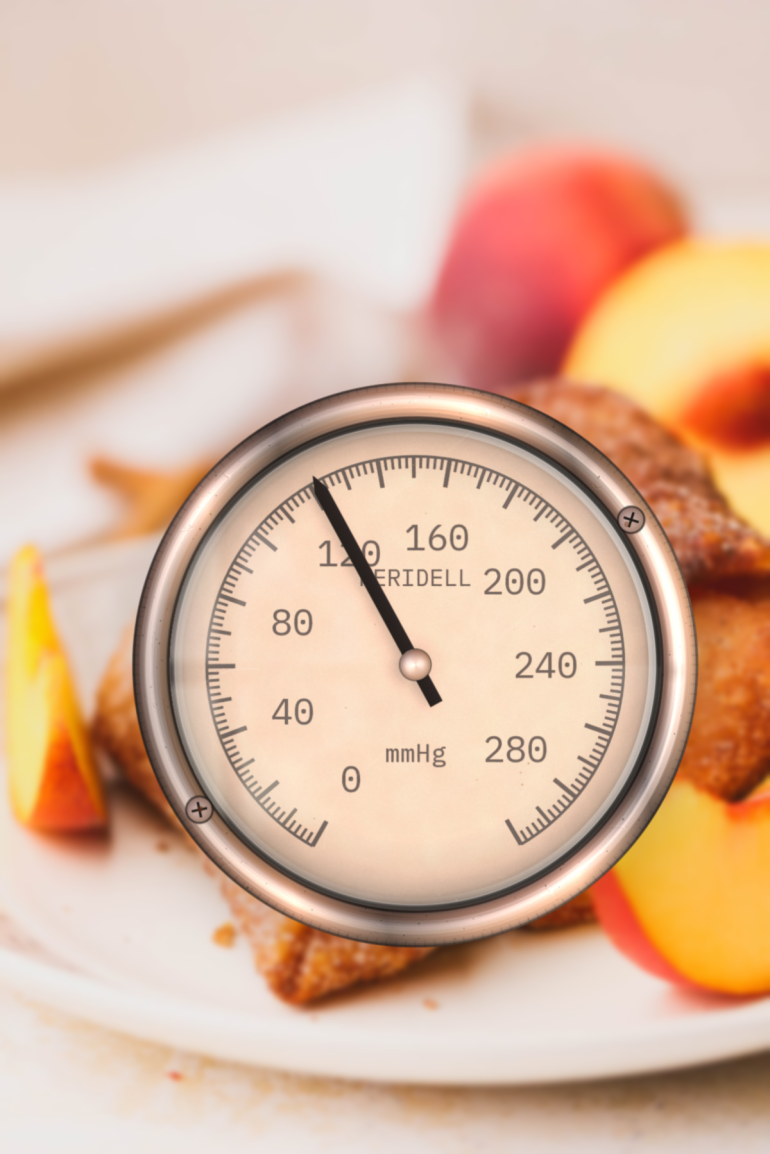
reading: 122 mmHg
